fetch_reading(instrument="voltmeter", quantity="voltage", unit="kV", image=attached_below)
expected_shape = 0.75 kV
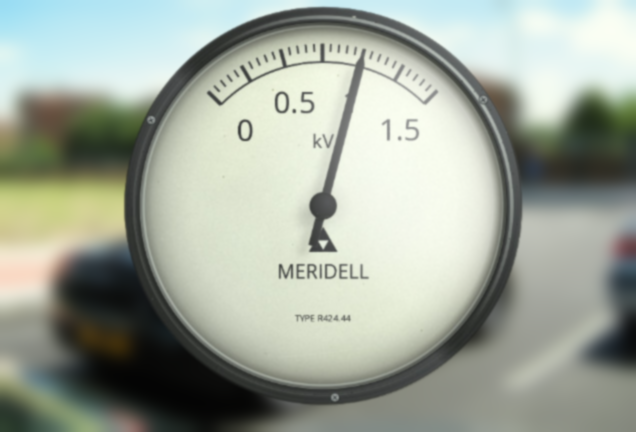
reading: 1 kV
